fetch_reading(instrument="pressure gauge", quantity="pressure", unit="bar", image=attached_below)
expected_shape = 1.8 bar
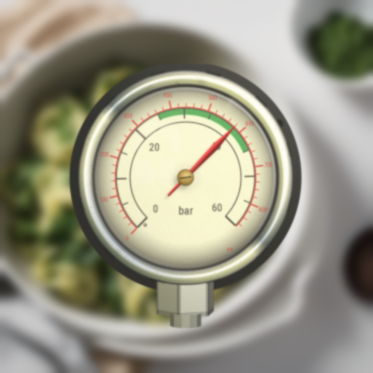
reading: 40 bar
